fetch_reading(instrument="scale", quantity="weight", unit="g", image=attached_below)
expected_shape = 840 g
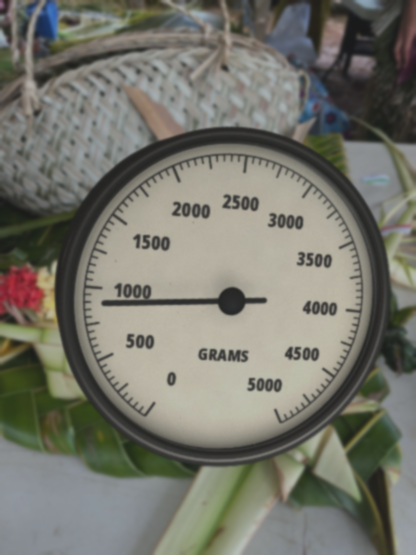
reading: 900 g
